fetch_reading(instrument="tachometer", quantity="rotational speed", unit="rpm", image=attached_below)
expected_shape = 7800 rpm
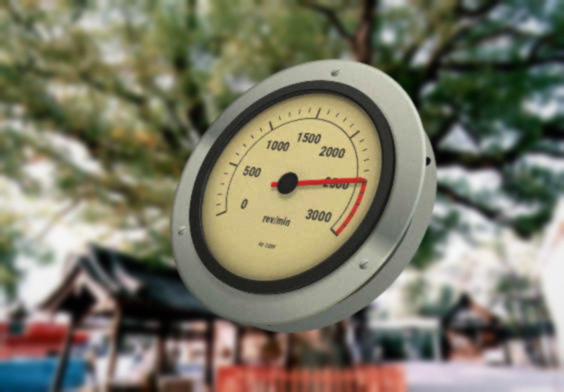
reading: 2500 rpm
